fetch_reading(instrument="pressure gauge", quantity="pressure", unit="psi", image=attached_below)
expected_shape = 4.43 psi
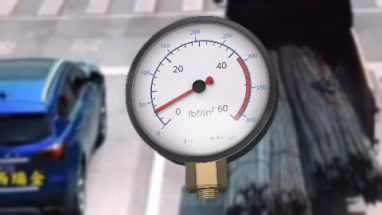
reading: 4 psi
